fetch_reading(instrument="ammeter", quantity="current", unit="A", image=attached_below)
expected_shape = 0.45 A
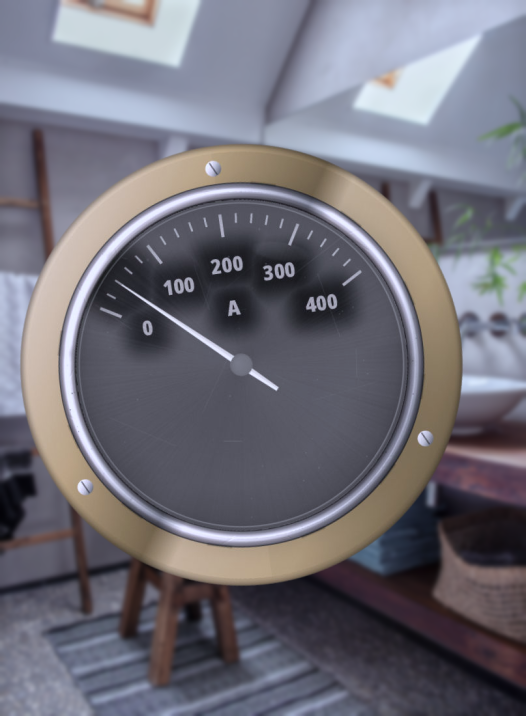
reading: 40 A
